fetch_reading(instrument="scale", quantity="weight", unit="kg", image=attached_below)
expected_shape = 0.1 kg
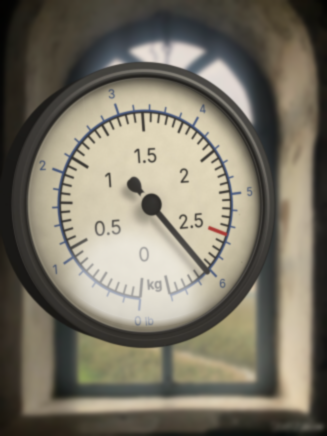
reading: 2.75 kg
